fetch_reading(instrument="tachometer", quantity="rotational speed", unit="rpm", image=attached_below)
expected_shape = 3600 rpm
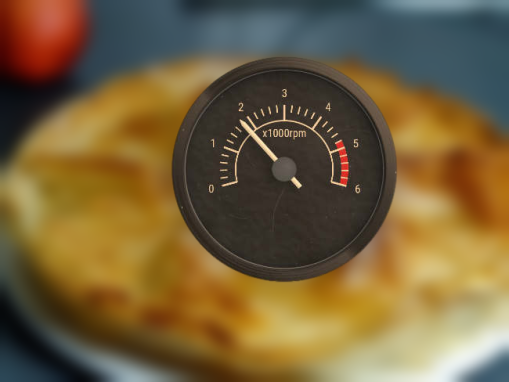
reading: 1800 rpm
